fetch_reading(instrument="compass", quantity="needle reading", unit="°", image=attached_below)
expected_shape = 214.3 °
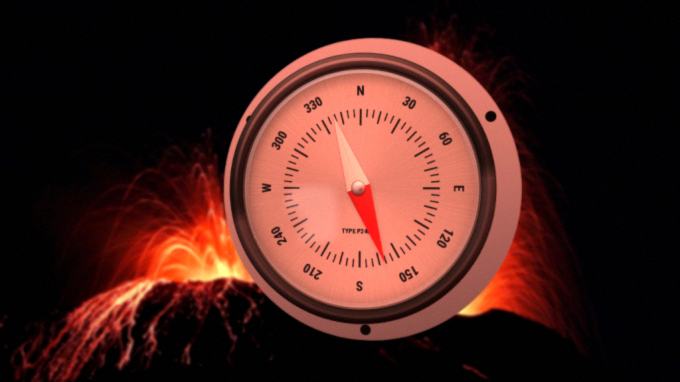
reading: 160 °
